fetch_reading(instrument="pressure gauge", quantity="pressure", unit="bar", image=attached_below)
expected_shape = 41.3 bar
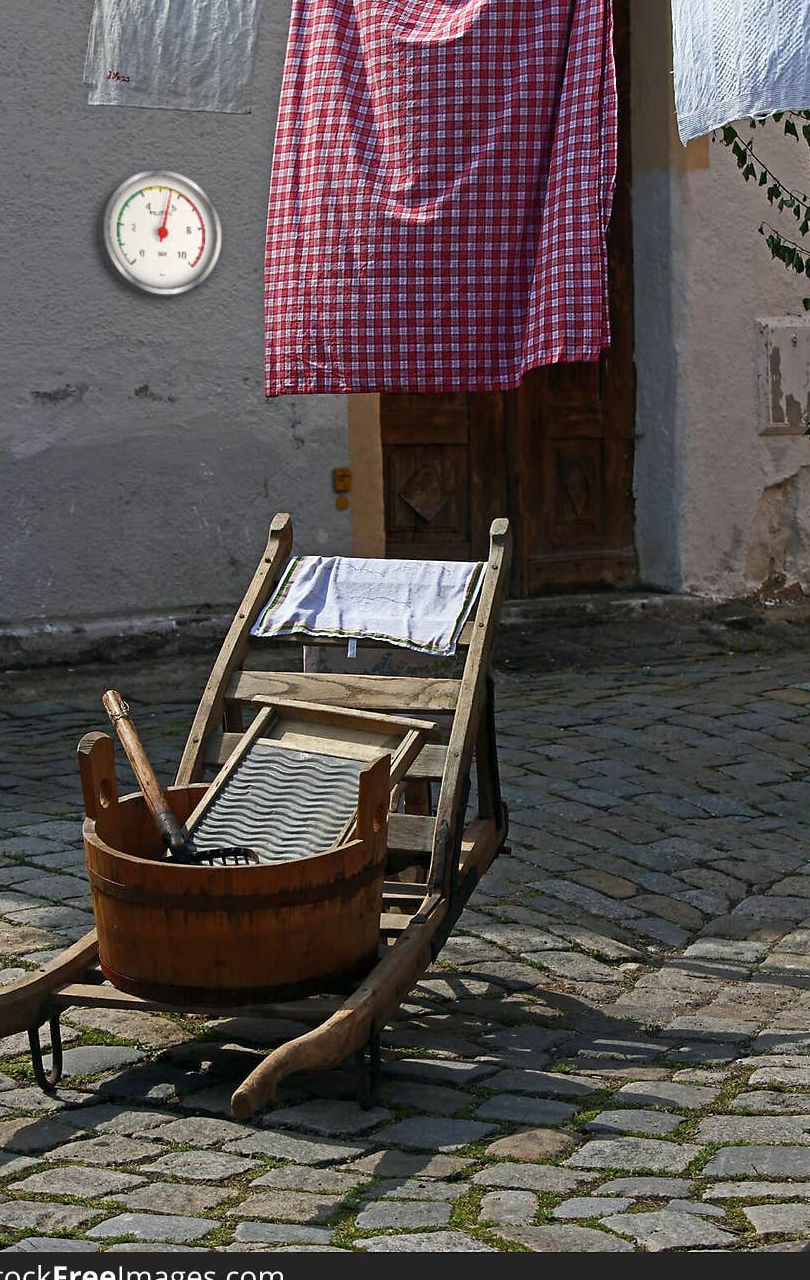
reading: 5.5 bar
